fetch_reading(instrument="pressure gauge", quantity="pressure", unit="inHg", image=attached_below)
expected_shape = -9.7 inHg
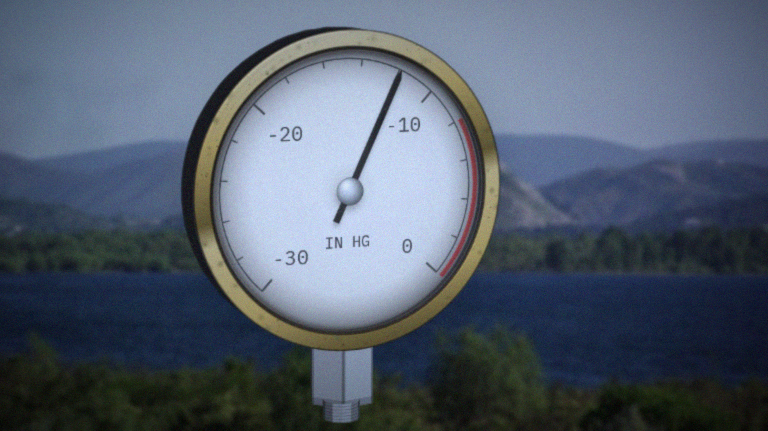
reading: -12 inHg
